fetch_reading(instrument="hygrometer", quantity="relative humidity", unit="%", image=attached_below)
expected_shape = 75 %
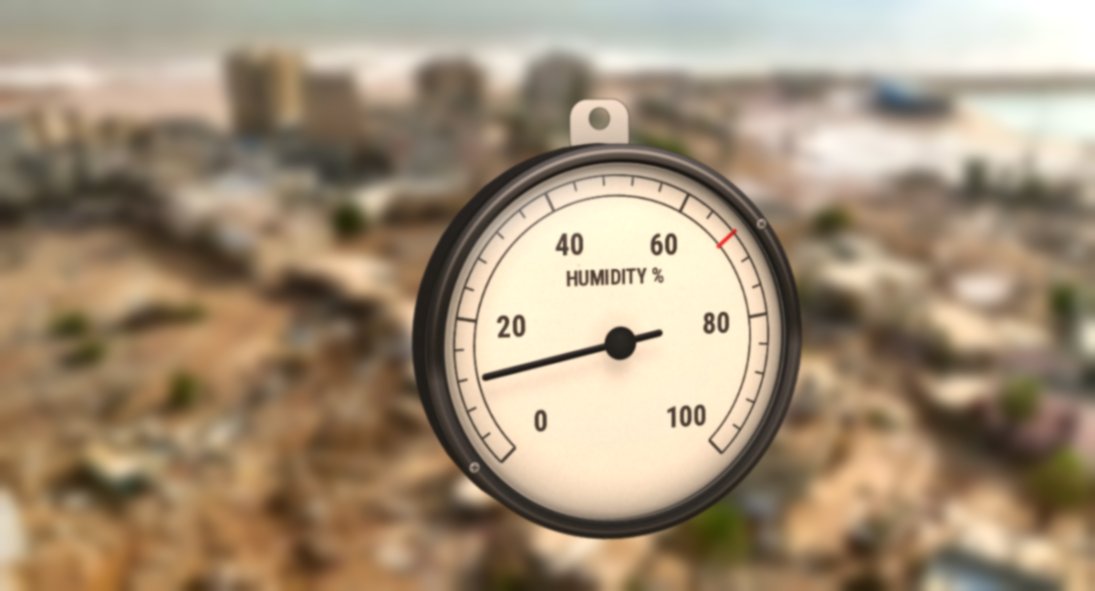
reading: 12 %
